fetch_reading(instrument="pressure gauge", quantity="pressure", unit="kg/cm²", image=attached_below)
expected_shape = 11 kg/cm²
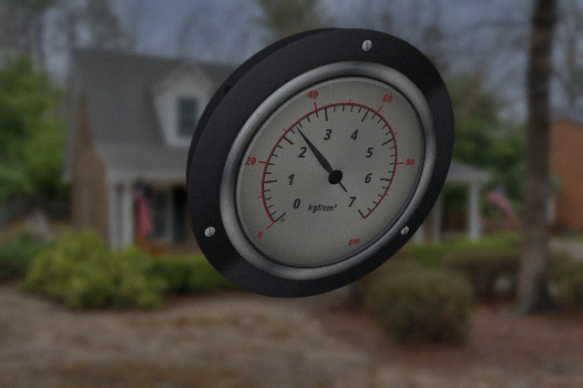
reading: 2.3 kg/cm²
